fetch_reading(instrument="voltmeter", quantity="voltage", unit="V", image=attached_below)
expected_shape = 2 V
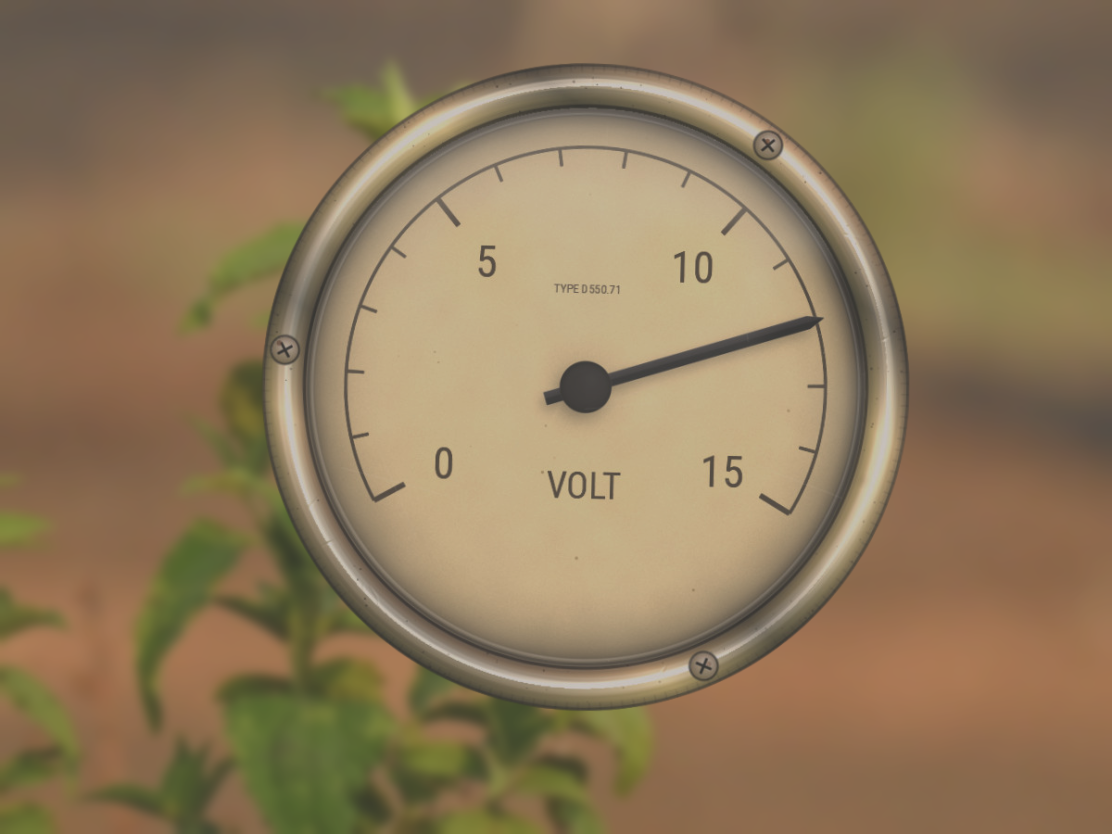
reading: 12 V
